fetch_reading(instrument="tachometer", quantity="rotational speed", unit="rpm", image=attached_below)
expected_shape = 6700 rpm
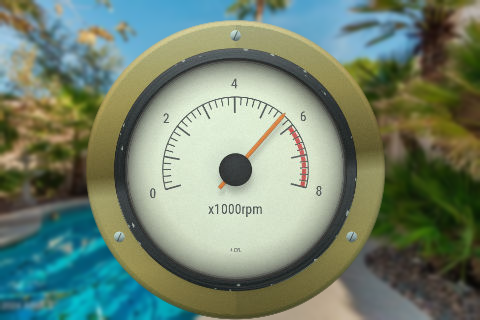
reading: 5600 rpm
